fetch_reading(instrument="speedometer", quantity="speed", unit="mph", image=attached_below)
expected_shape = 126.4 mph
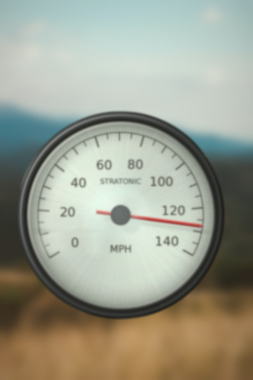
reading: 127.5 mph
